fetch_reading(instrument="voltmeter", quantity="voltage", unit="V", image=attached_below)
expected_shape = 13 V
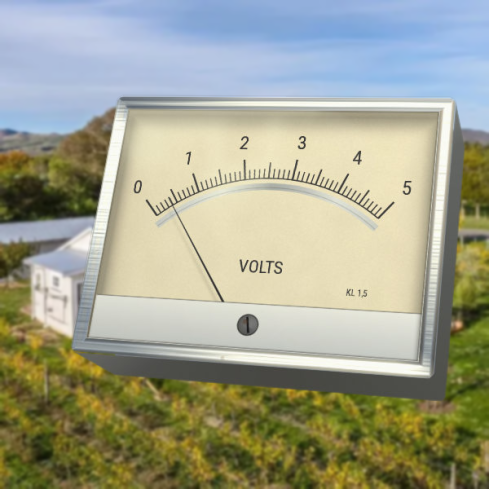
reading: 0.4 V
